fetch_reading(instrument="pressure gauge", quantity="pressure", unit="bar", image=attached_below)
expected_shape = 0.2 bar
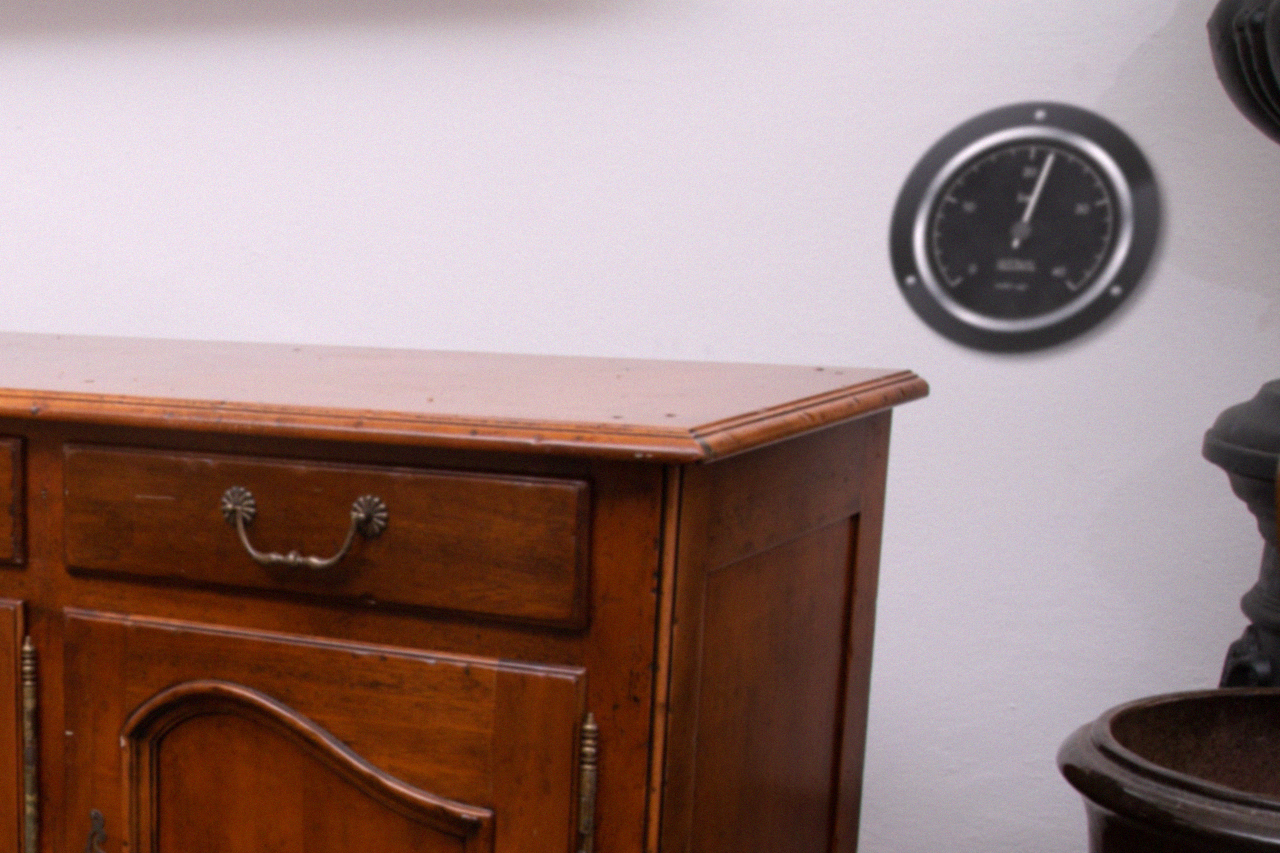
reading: 22 bar
